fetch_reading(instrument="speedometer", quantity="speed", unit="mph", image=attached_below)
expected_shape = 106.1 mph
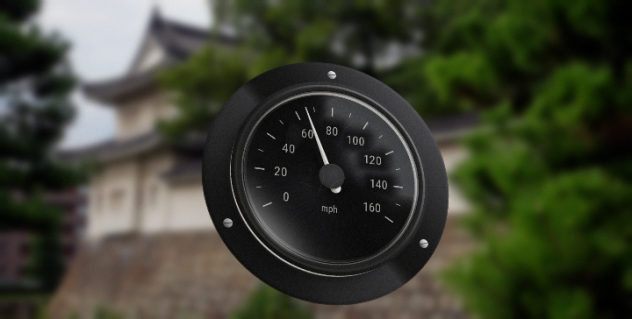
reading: 65 mph
